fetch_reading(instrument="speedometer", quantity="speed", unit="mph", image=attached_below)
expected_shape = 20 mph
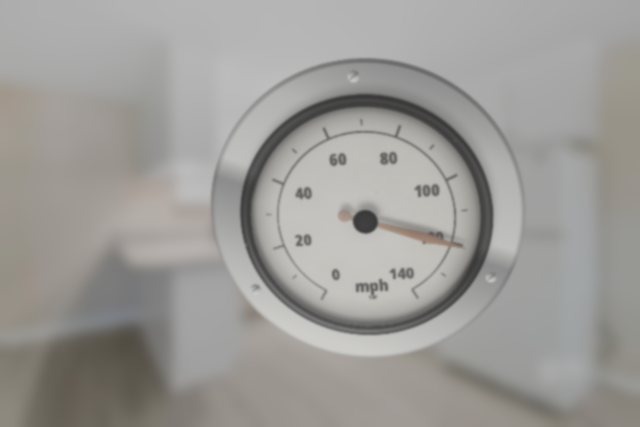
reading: 120 mph
